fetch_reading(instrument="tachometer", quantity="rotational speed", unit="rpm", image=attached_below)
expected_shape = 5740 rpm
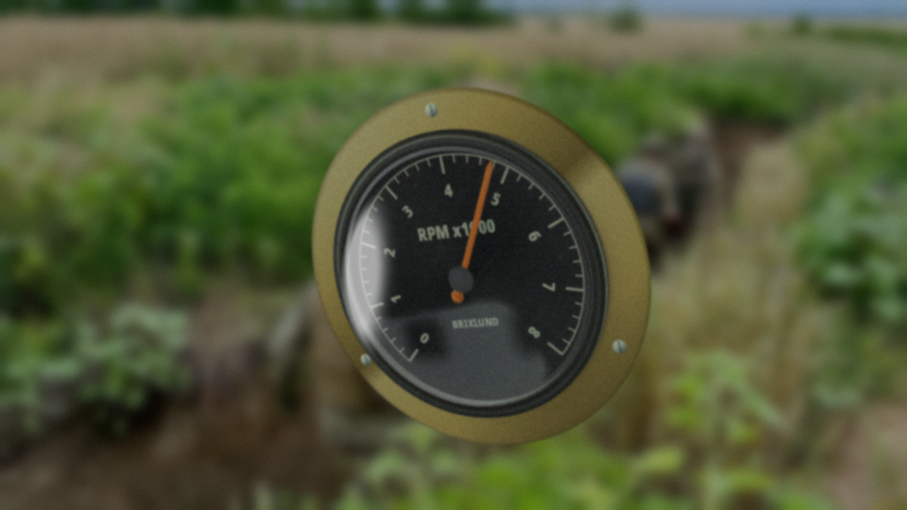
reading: 4800 rpm
